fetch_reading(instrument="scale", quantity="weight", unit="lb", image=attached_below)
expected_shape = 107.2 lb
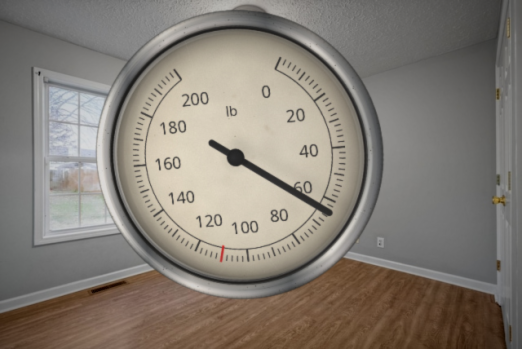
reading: 64 lb
